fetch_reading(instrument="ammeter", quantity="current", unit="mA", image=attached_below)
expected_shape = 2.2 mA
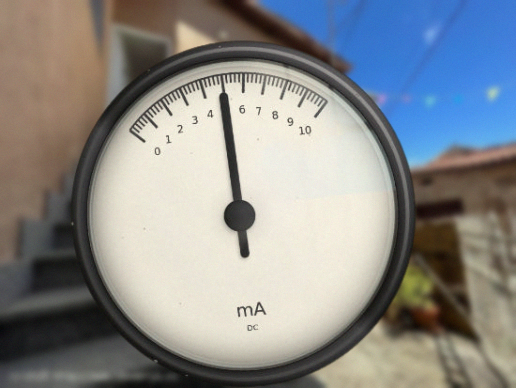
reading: 5 mA
